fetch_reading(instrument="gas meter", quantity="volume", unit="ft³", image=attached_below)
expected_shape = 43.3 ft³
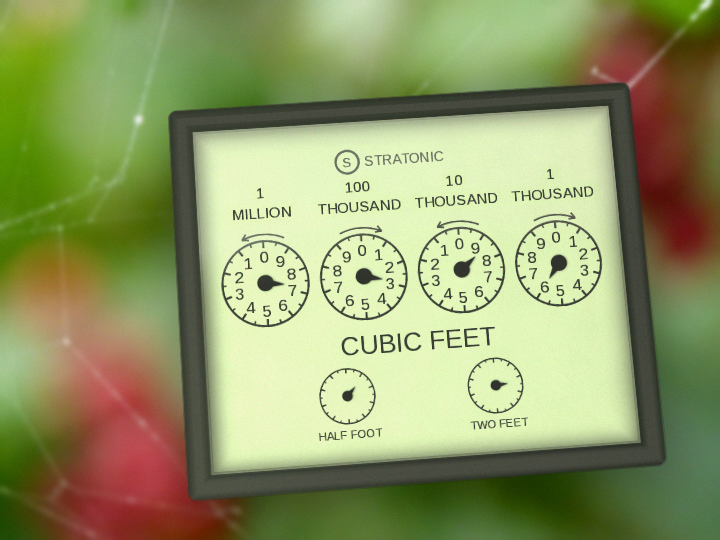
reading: 728600 ft³
